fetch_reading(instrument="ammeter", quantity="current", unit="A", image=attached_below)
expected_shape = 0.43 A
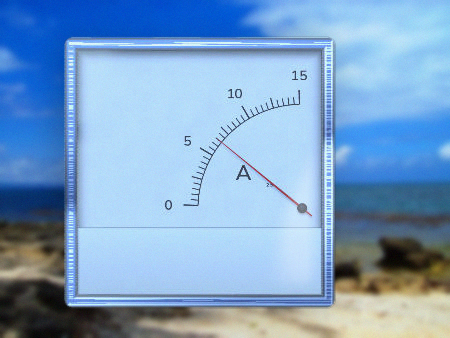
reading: 6.5 A
